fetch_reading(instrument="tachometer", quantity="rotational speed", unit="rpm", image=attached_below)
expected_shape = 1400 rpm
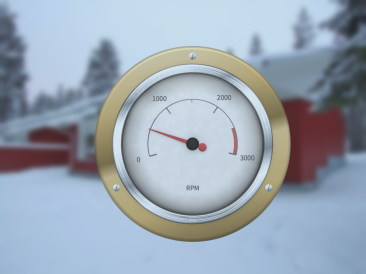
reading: 500 rpm
